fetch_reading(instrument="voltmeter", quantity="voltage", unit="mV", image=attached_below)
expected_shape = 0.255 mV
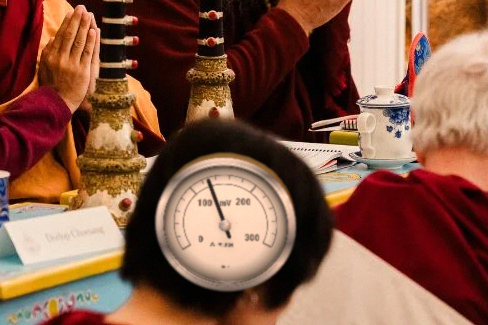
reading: 130 mV
